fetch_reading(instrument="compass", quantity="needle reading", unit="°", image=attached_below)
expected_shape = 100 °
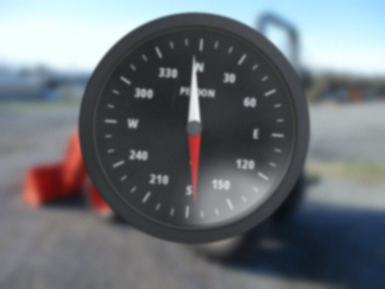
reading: 175 °
